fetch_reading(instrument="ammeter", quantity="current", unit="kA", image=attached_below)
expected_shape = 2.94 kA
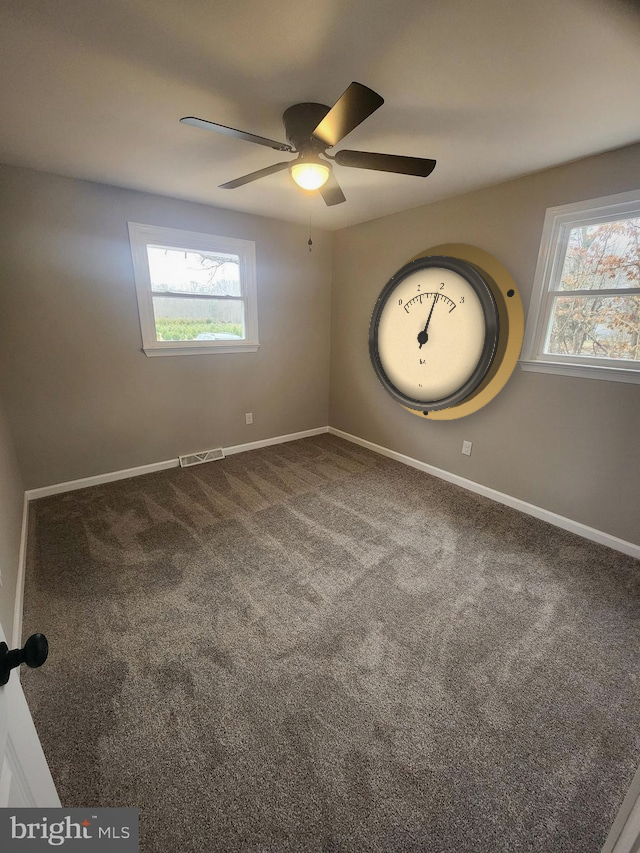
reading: 2 kA
